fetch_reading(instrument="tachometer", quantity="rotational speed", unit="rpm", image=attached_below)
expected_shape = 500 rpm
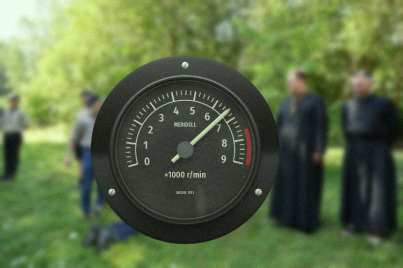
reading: 6600 rpm
